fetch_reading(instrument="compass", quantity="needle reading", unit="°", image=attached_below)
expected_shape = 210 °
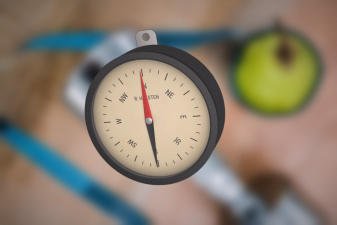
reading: 0 °
